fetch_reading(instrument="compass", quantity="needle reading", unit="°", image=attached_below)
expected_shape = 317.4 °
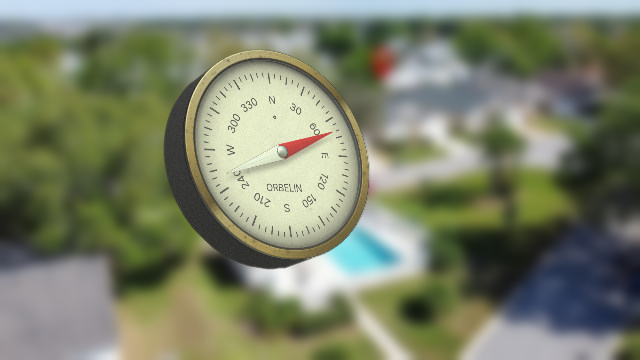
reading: 70 °
